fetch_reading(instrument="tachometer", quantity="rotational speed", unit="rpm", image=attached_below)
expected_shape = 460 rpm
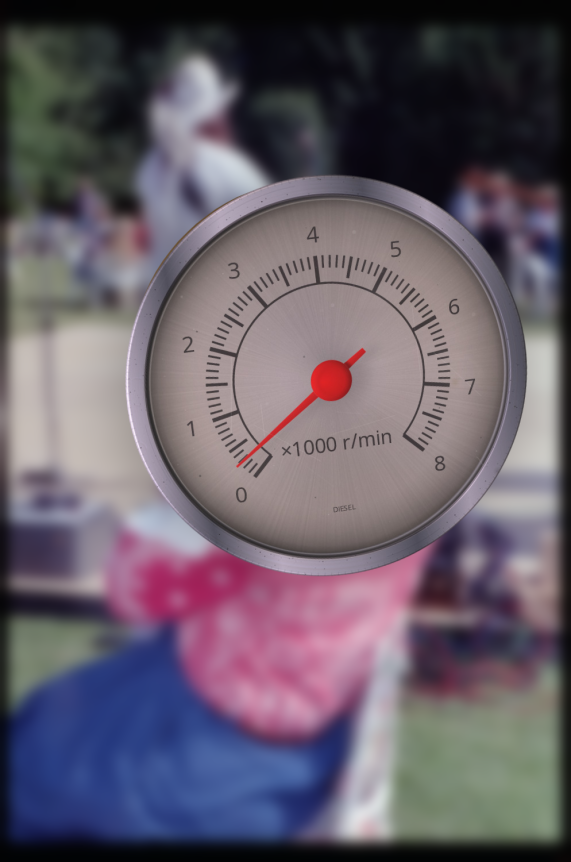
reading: 300 rpm
